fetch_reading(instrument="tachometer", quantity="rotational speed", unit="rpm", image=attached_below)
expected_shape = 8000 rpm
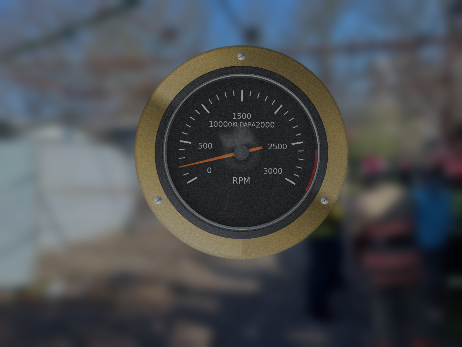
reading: 200 rpm
